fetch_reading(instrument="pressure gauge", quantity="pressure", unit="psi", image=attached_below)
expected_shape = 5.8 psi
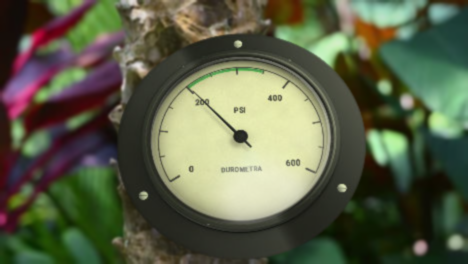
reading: 200 psi
